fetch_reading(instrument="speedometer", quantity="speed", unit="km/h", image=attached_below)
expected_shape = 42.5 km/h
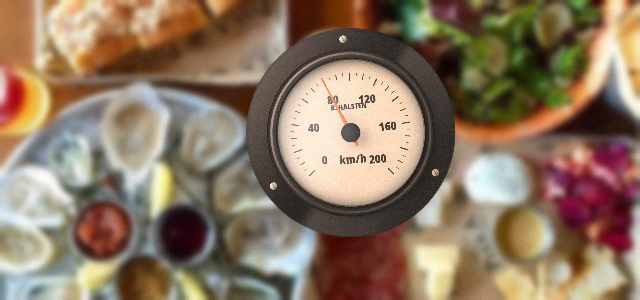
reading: 80 km/h
